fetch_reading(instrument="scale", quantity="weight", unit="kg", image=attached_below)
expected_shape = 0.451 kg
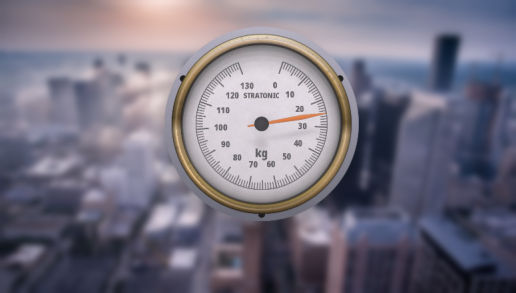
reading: 25 kg
